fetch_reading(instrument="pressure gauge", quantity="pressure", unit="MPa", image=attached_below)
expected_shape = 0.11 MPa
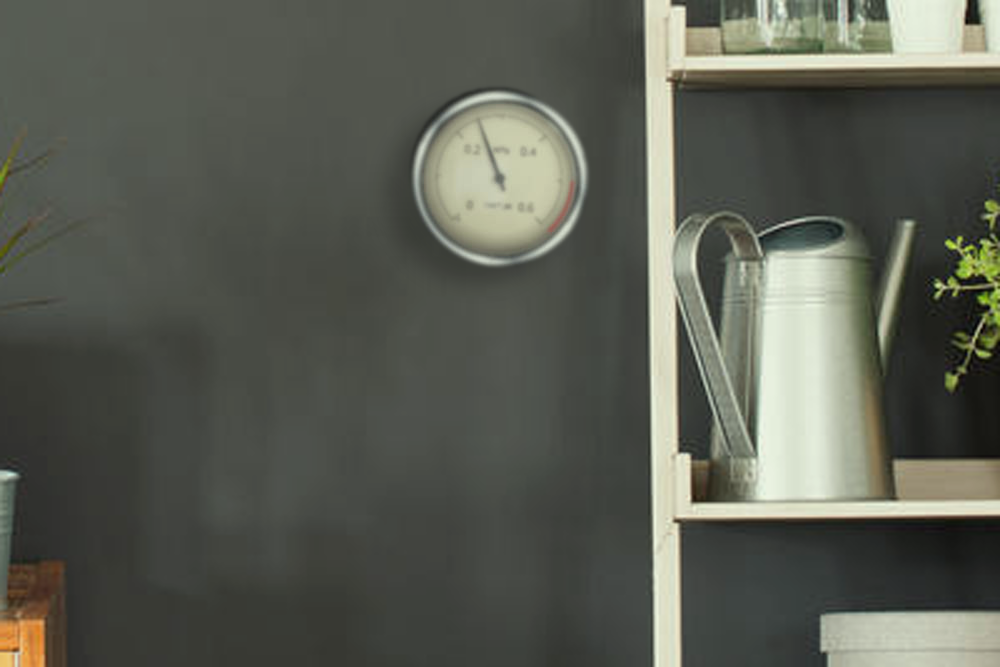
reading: 0.25 MPa
